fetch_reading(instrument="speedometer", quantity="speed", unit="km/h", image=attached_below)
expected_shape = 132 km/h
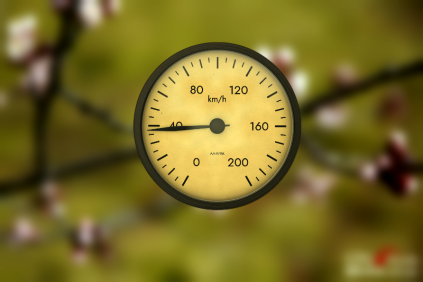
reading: 37.5 km/h
